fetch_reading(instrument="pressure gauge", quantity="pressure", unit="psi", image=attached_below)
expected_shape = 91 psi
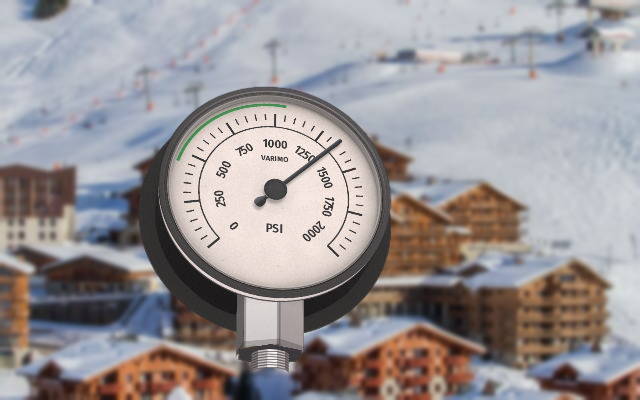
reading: 1350 psi
